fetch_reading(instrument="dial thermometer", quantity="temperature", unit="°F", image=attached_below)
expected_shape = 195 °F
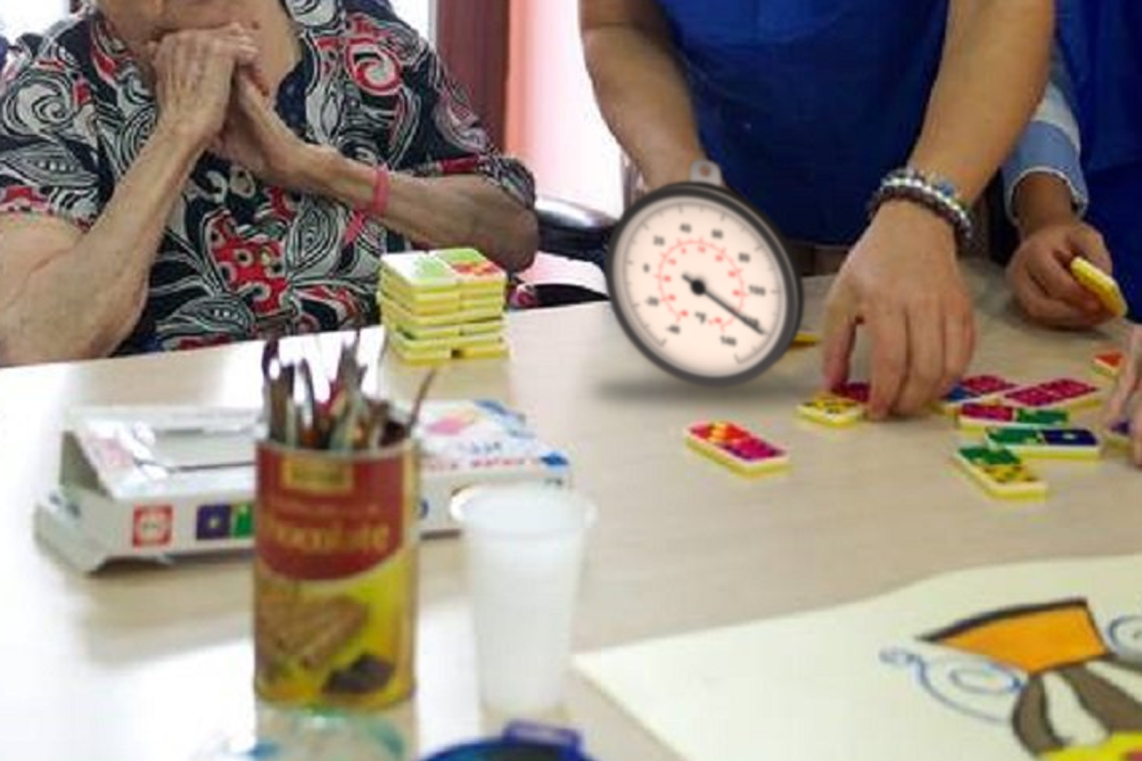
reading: 120 °F
